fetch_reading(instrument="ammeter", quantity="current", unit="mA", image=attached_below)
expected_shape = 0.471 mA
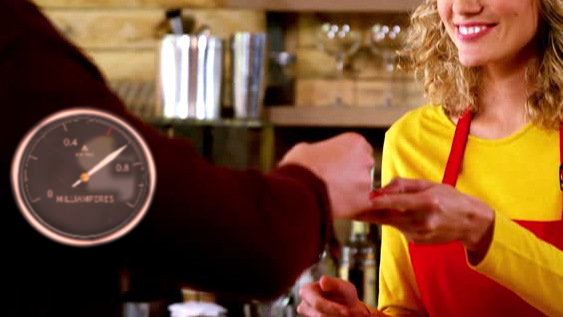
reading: 0.7 mA
